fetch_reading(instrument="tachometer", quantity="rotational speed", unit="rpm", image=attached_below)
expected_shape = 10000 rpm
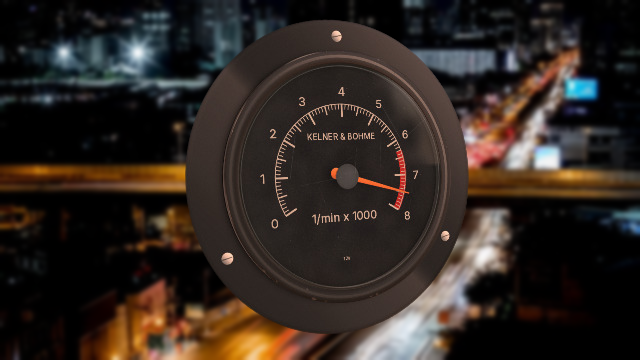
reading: 7500 rpm
